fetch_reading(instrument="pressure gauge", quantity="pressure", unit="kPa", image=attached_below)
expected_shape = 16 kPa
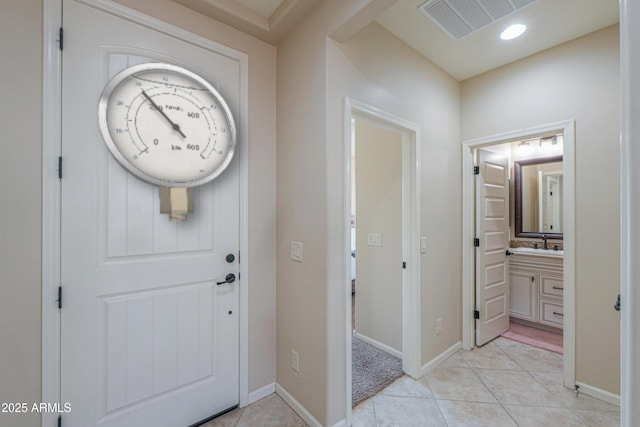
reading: 200 kPa
